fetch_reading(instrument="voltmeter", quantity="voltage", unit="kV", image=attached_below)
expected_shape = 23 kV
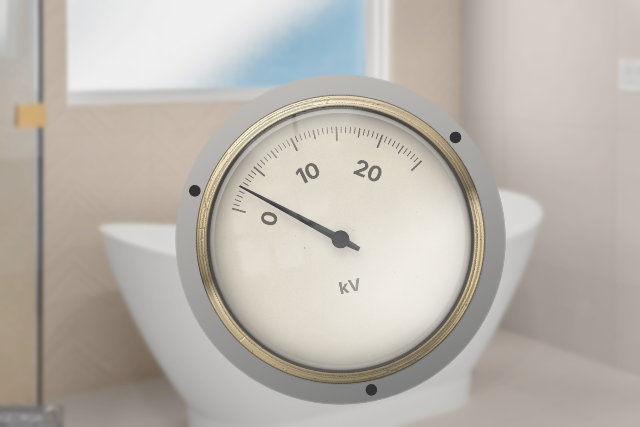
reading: 2.5 kV
